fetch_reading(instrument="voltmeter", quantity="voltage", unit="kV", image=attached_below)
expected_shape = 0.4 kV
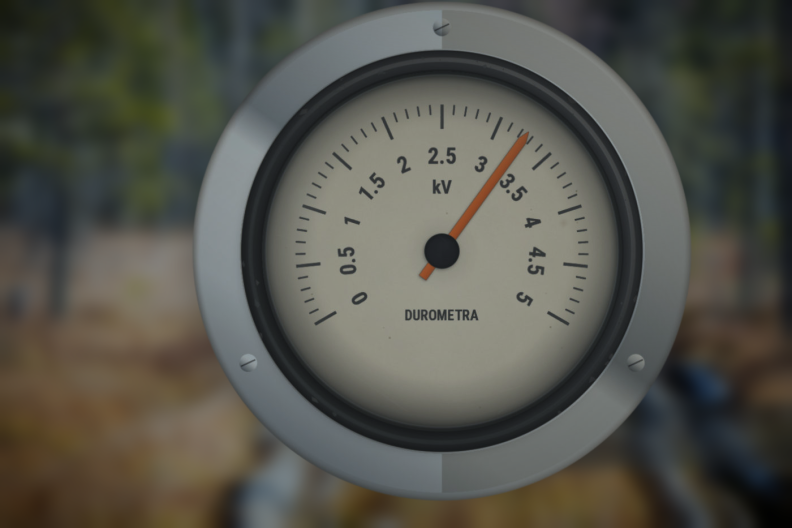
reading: 3.25 kV
